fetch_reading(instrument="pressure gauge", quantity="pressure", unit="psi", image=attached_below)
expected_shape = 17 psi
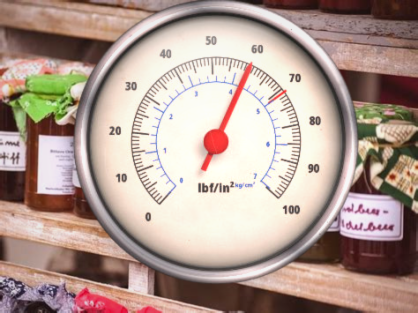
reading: 60 psi
